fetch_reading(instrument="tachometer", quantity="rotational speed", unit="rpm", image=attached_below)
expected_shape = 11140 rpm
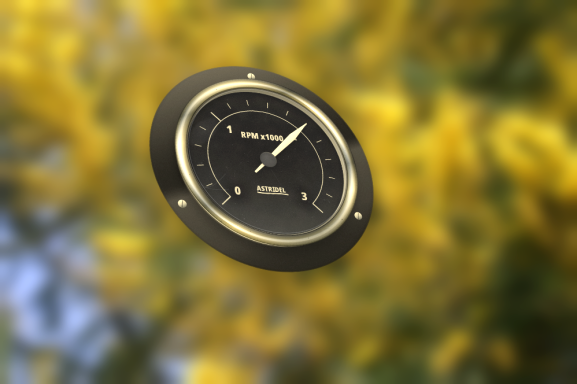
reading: 2000 rpm
